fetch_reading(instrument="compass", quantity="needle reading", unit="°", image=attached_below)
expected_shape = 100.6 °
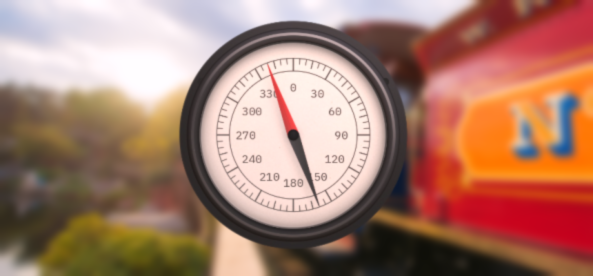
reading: 340 °
